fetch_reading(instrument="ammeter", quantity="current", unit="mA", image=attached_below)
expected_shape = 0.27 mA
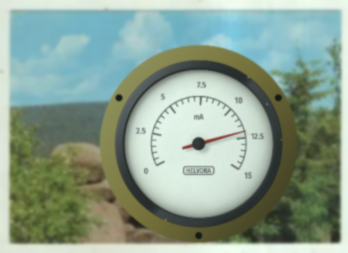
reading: 12 mA
